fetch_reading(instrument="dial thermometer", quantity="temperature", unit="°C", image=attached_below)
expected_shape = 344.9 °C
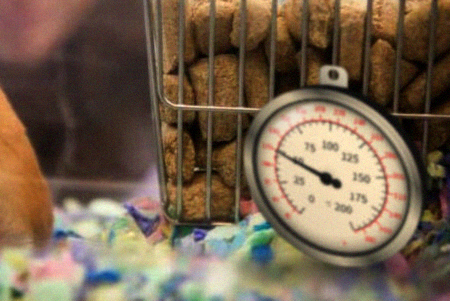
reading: 50 °C
